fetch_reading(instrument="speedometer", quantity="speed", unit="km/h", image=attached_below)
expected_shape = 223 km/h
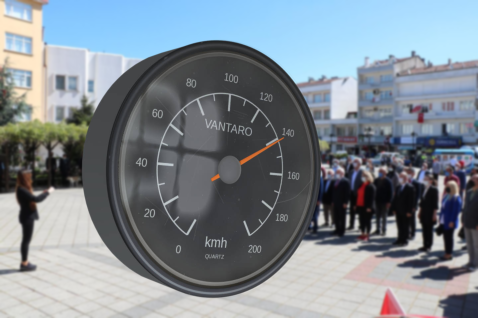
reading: 140 km/h
